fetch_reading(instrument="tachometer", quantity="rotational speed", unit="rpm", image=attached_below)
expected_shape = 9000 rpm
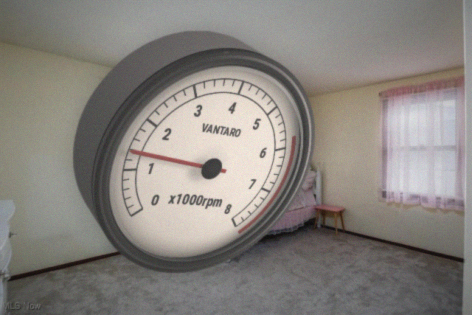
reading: 1400 rpm
